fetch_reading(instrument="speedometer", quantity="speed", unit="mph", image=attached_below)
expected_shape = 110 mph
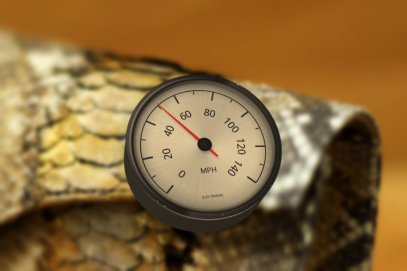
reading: 50 mph
